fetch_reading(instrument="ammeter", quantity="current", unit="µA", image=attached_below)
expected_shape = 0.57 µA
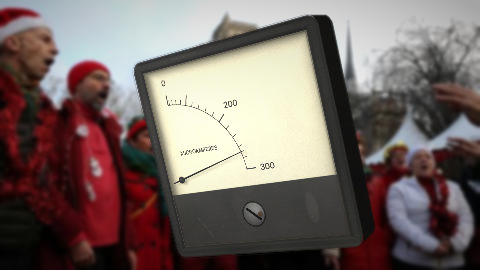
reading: 270 µA
